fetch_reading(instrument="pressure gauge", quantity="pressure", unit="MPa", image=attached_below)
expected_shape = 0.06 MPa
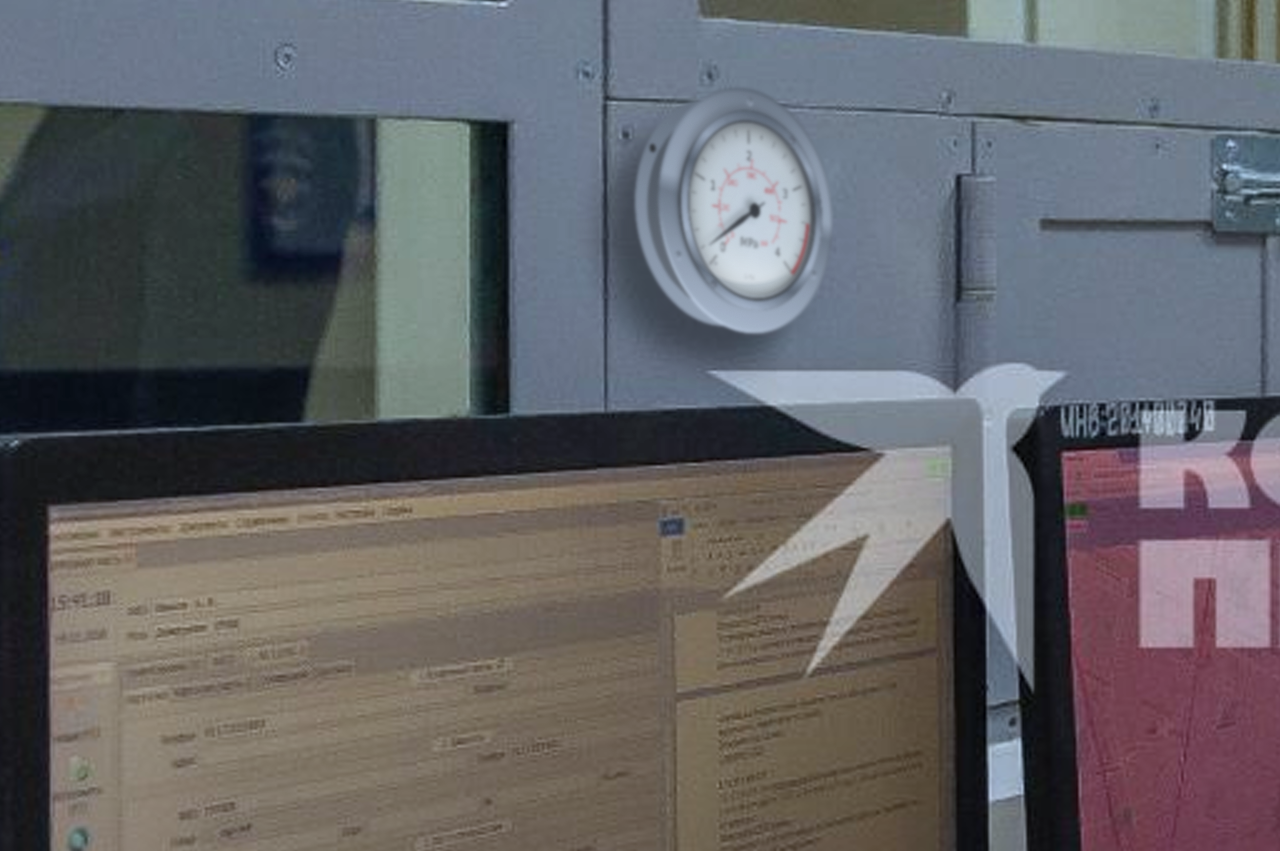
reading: 0.2 MPa
